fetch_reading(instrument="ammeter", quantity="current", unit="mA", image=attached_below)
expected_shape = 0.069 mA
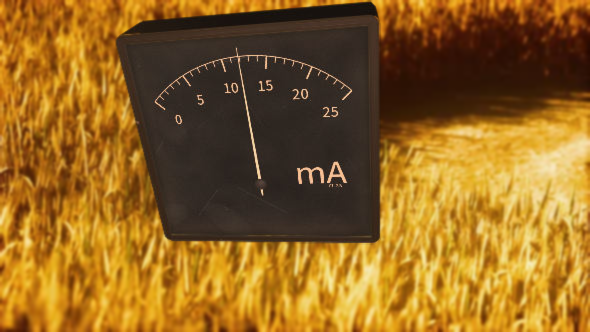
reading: 12 mA
